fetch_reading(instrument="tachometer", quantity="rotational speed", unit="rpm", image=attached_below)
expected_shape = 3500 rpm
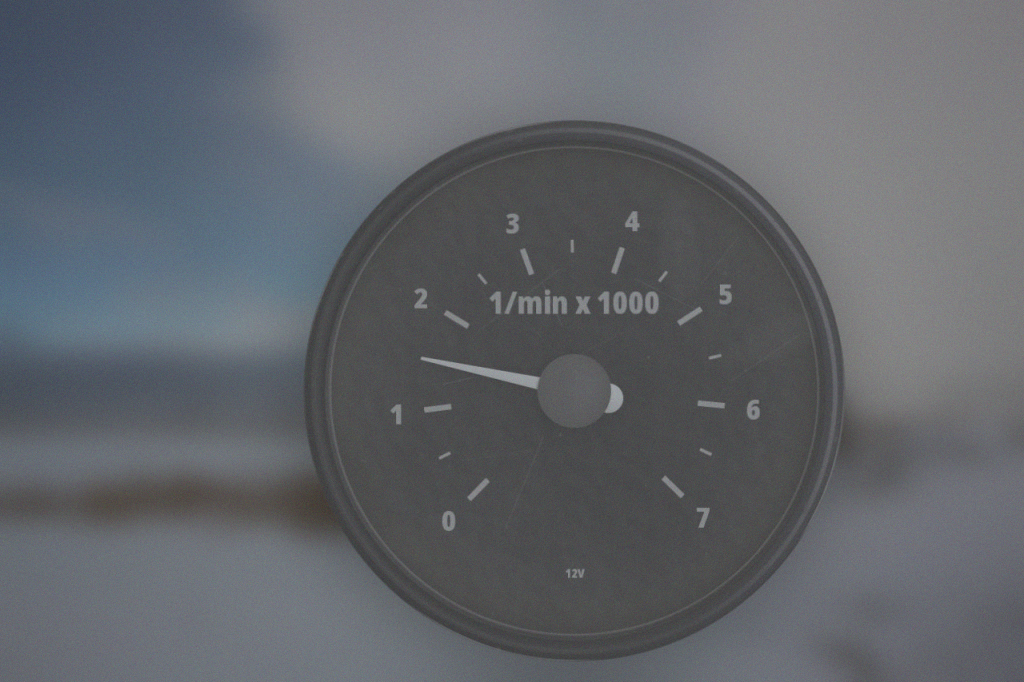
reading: 1500 rpm
